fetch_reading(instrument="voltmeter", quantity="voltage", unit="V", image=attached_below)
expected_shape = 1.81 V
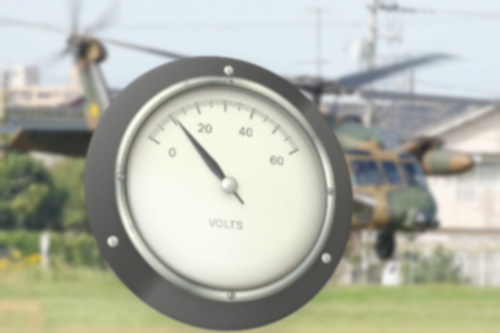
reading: 10 V
